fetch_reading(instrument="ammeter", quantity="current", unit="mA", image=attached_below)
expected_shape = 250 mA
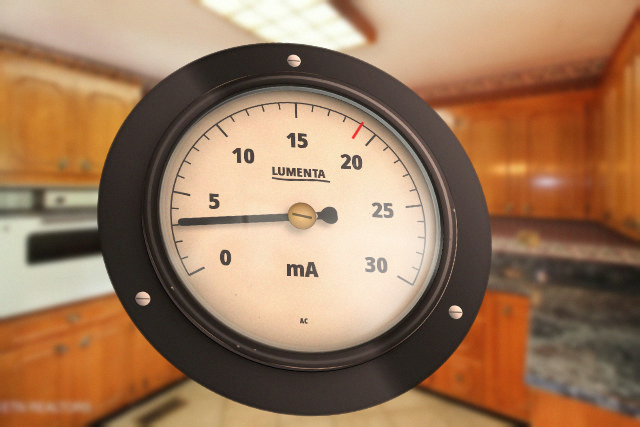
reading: 3 mA
